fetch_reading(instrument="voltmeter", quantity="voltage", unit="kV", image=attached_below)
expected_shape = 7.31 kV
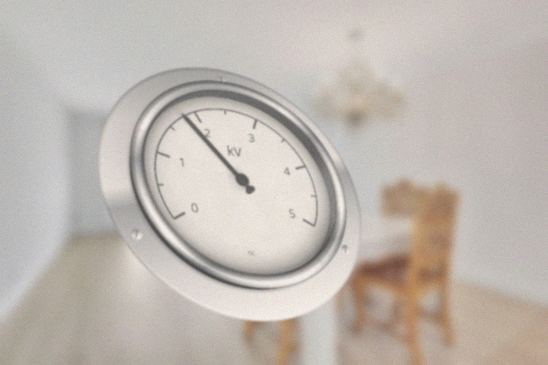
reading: 1.75 kV
